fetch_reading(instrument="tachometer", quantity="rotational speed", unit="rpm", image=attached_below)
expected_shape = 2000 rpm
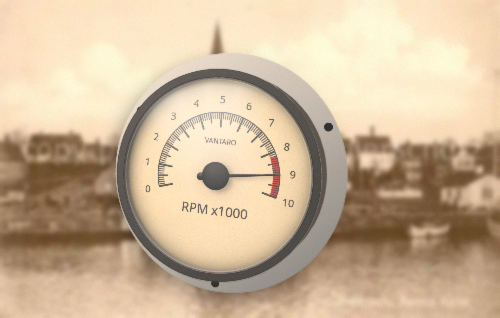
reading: 9000 rpm
